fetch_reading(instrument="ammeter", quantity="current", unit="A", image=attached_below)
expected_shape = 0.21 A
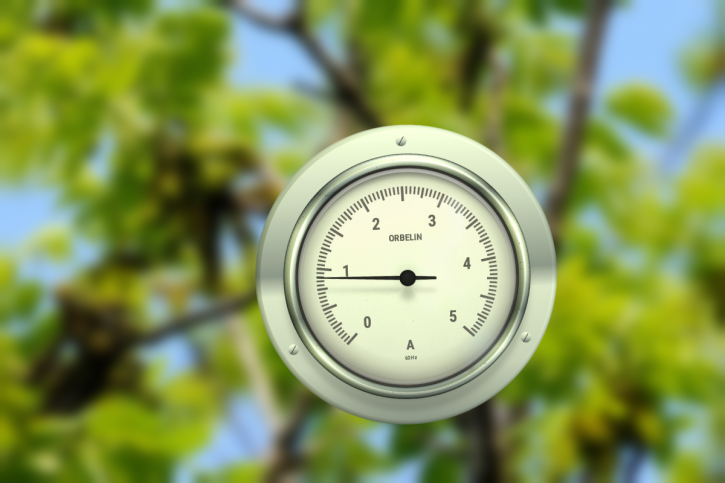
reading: 0.9 A
